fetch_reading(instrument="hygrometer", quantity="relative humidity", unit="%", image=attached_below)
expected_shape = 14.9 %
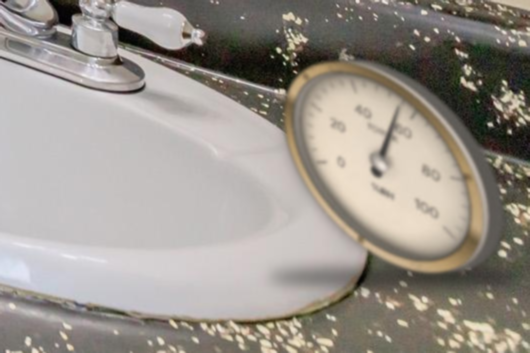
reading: 56 %
